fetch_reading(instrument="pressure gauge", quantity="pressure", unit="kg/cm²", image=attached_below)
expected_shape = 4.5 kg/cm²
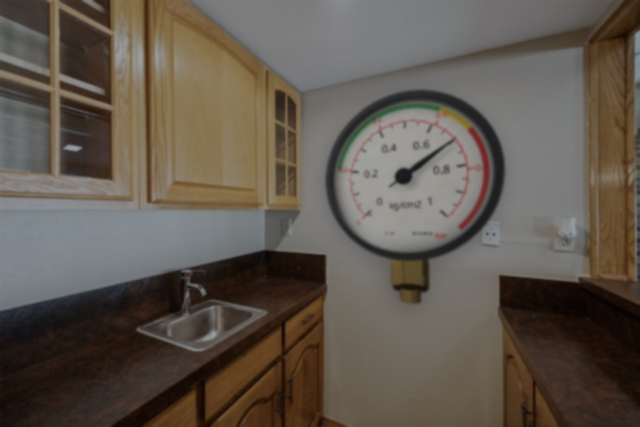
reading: 0.7 kg/cm²
